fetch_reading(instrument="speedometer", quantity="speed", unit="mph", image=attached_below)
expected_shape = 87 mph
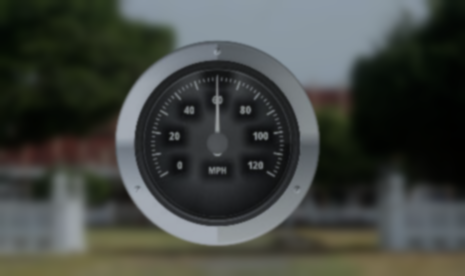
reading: 60 mph
